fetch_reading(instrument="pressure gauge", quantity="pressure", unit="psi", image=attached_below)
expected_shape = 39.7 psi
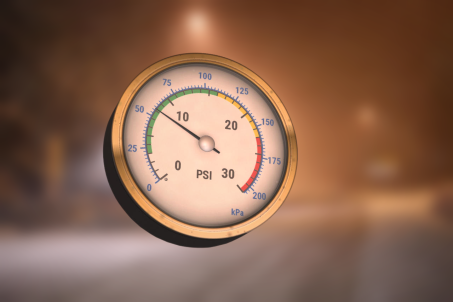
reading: 8 psi
